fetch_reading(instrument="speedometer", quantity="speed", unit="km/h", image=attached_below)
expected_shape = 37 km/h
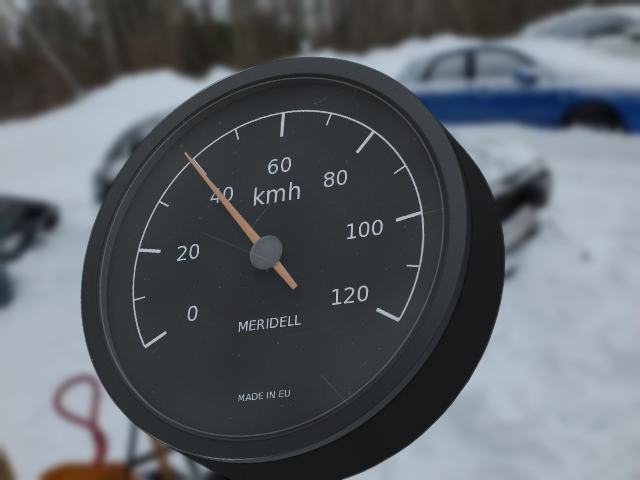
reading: 40 km/h
